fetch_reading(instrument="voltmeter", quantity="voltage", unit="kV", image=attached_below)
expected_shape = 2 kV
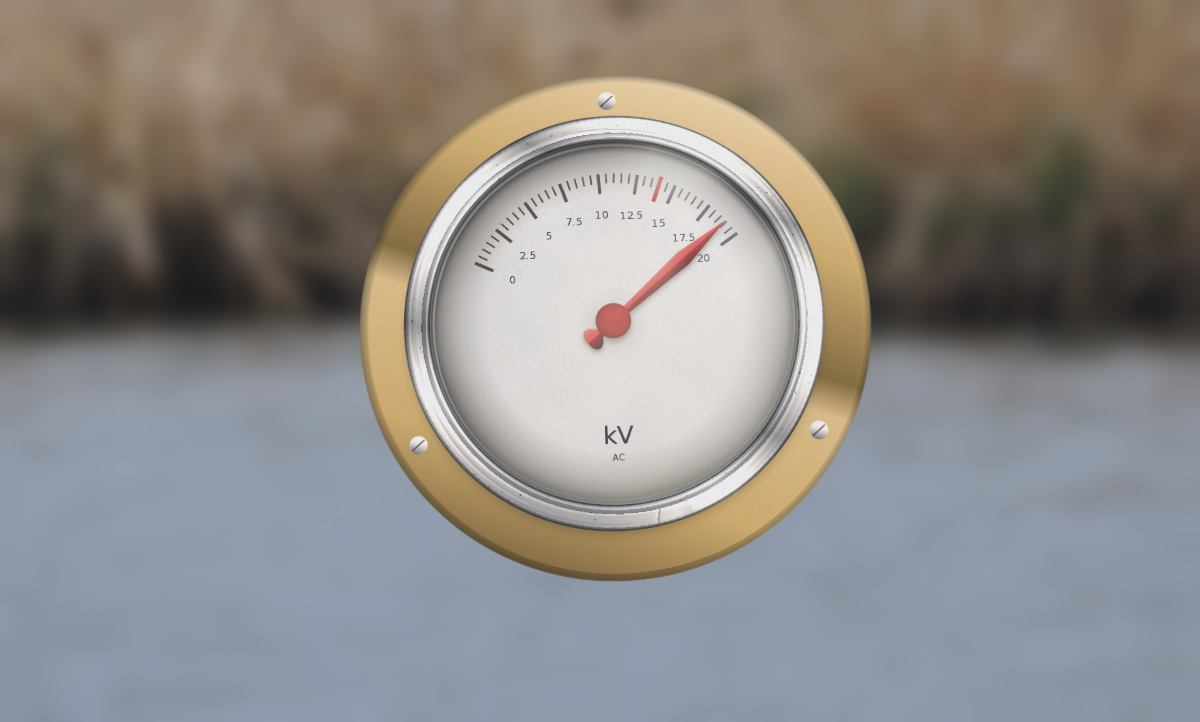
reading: 19 kV
